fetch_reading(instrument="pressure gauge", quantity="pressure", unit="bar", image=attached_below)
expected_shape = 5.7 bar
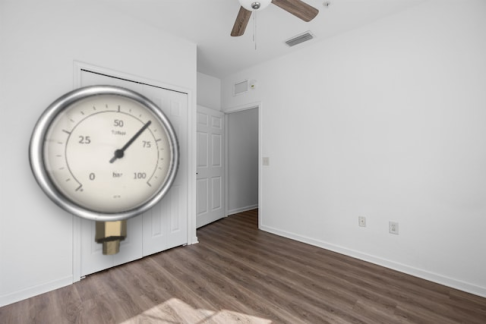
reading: 65 bar
